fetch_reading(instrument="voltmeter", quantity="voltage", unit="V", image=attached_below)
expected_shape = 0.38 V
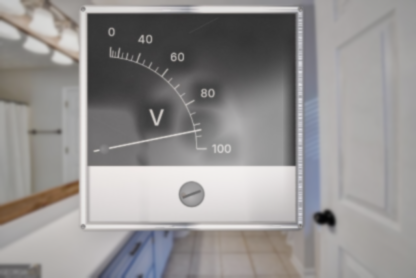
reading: 92.5 V
